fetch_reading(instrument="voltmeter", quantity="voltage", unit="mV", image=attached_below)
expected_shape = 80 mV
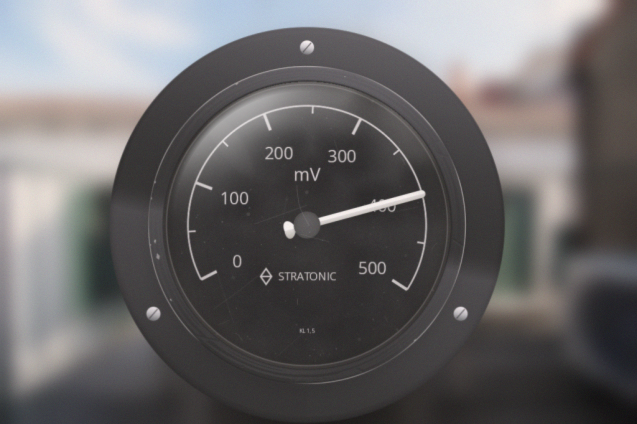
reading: 400 mV
